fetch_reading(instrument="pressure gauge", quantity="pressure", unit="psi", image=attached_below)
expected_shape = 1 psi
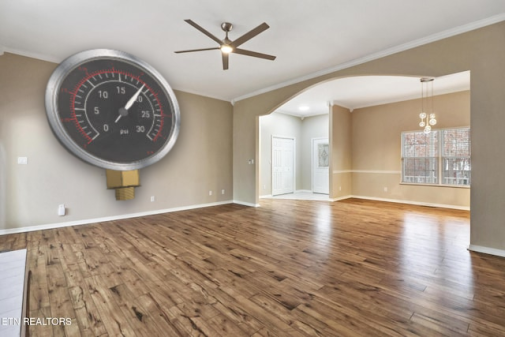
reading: 19 psi
